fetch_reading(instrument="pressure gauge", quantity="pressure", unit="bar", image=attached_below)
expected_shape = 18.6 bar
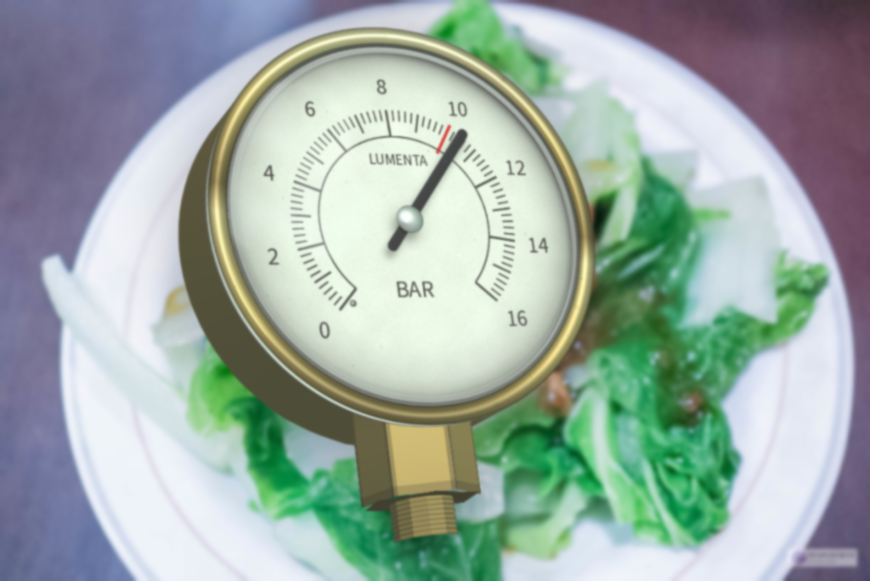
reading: 10.4 bar
